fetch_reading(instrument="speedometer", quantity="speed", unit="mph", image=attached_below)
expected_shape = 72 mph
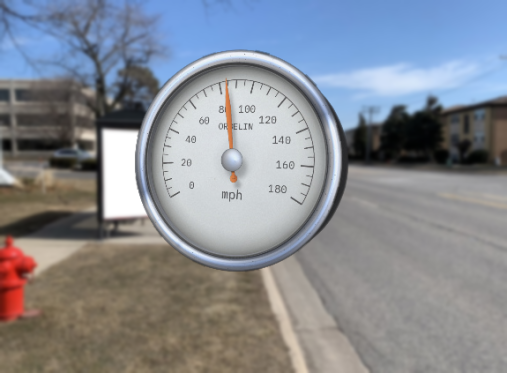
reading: 85 mph
